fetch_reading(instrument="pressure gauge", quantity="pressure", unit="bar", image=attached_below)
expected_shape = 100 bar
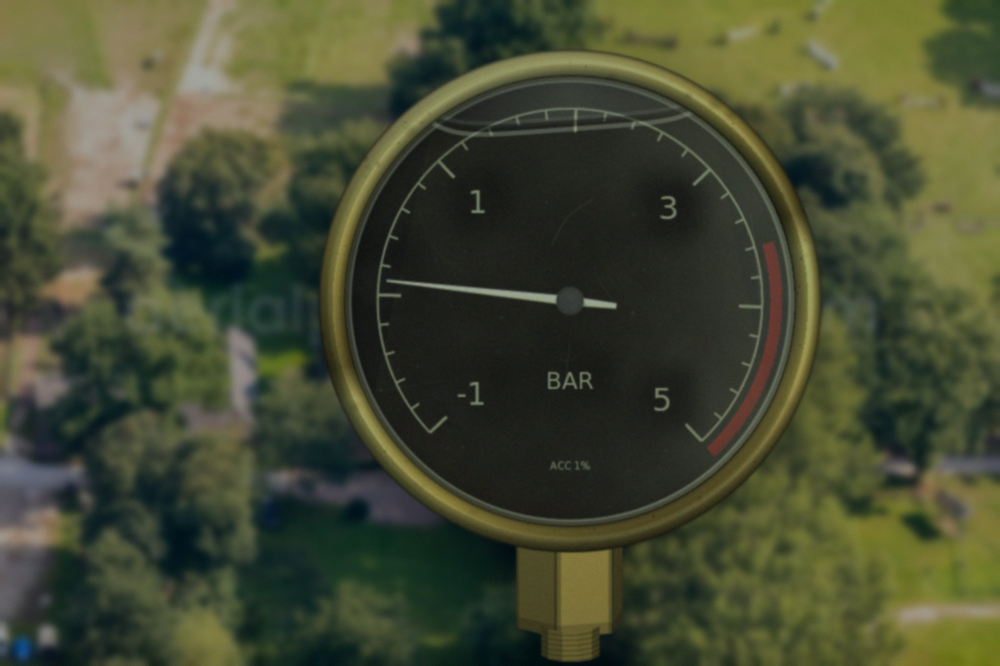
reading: 0.1 bar
